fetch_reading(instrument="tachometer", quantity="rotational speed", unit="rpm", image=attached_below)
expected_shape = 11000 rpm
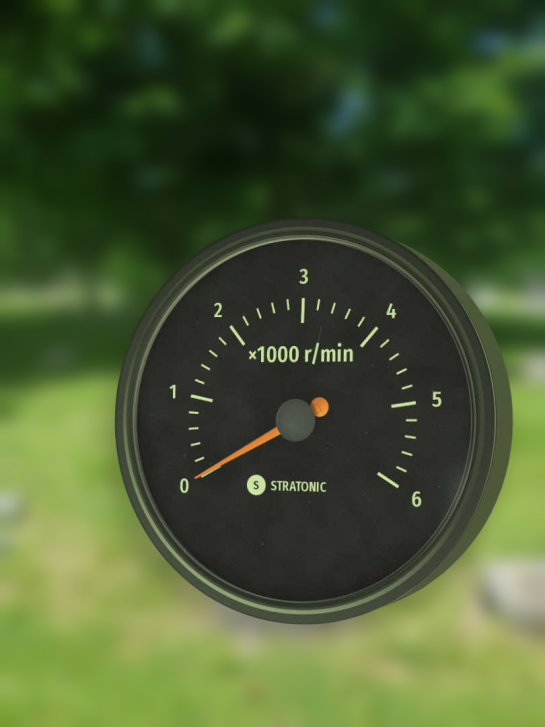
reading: 0 rpm
